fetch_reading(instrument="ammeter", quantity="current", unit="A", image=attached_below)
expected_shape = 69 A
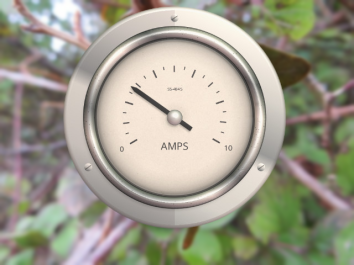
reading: 2.75 A
